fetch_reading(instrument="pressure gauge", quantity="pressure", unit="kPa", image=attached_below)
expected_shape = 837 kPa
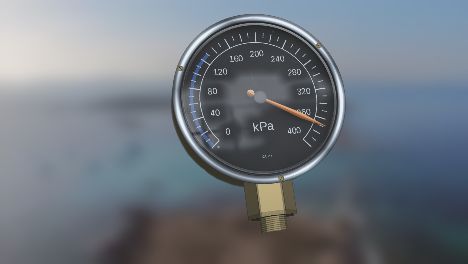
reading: 370 kPa
